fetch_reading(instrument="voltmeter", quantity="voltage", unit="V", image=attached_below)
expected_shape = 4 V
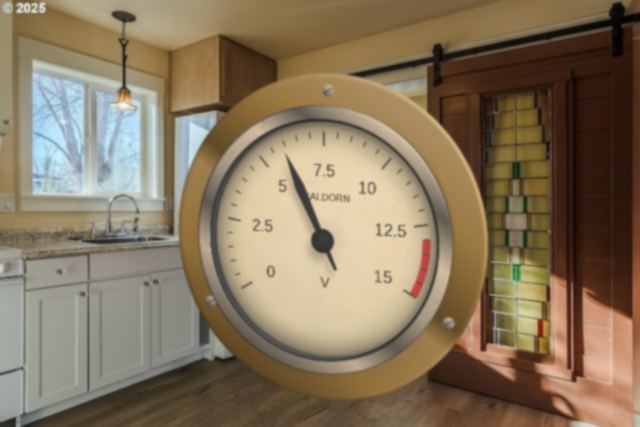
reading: 6 V
